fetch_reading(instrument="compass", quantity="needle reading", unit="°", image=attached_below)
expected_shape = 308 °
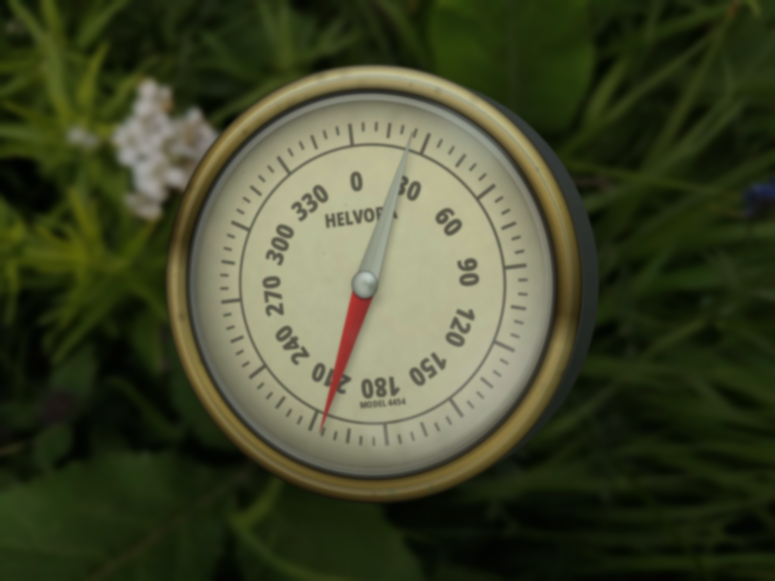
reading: 205 °
